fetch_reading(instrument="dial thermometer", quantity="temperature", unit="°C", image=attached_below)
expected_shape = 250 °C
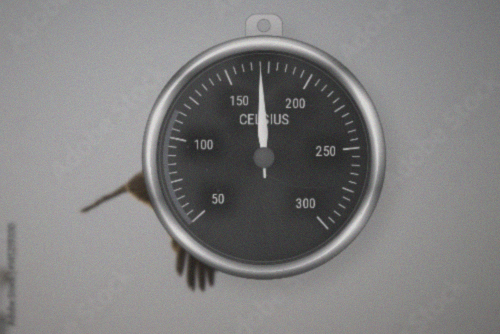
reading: 170 °C
